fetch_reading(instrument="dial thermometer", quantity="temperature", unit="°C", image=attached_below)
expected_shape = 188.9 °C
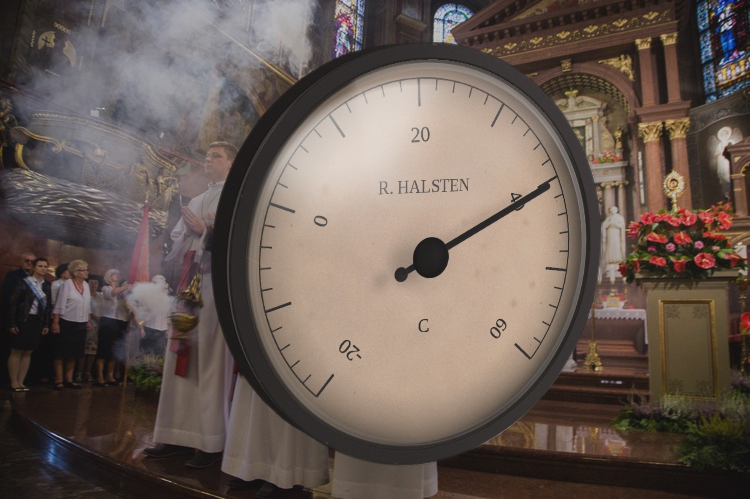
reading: 40 °C
